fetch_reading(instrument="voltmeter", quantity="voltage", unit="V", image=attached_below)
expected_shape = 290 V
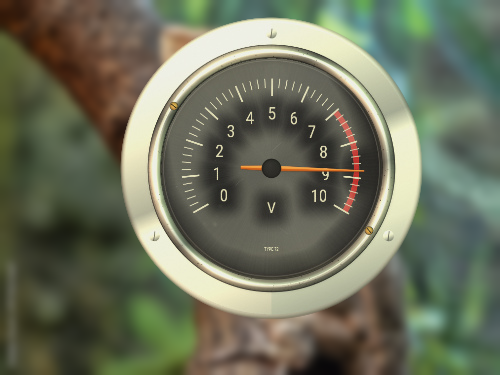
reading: 8.8 V
